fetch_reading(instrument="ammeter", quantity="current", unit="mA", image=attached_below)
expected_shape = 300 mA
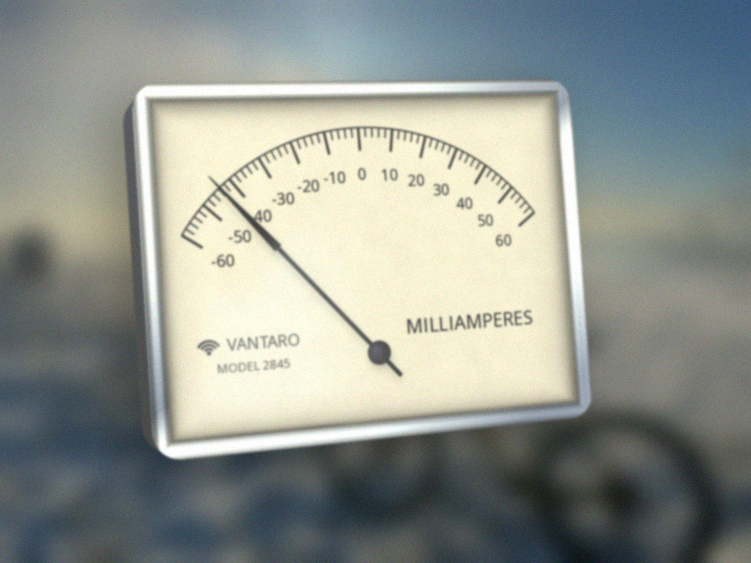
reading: -44 mA
